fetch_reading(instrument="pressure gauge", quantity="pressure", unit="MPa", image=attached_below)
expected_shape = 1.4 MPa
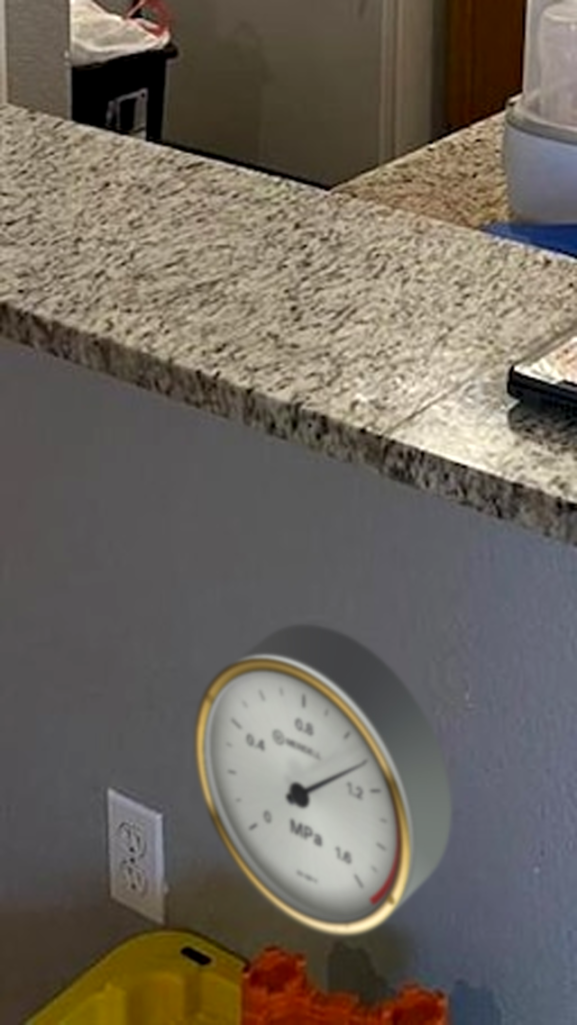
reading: 1.1 MPa
